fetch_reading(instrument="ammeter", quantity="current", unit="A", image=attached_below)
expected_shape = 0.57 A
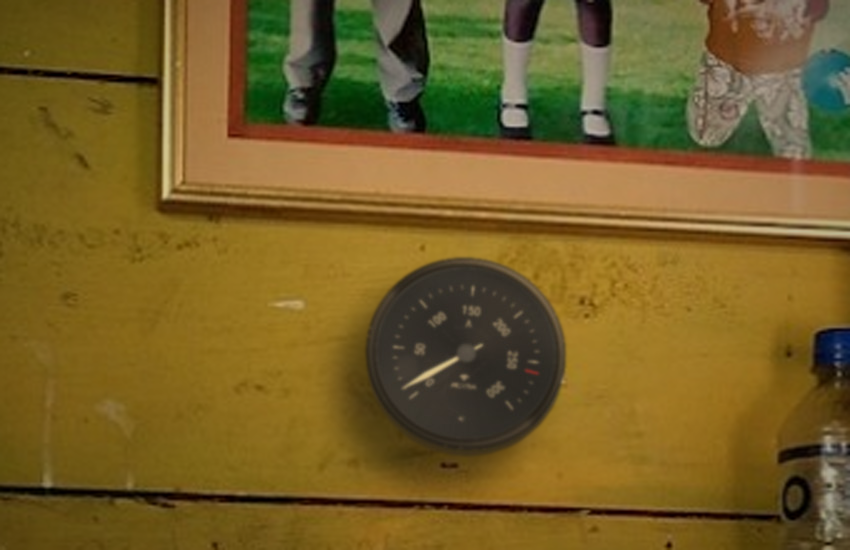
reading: 10 A
